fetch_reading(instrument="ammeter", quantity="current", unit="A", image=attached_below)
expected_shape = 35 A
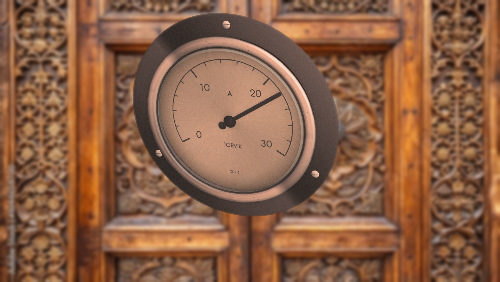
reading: 22 A
